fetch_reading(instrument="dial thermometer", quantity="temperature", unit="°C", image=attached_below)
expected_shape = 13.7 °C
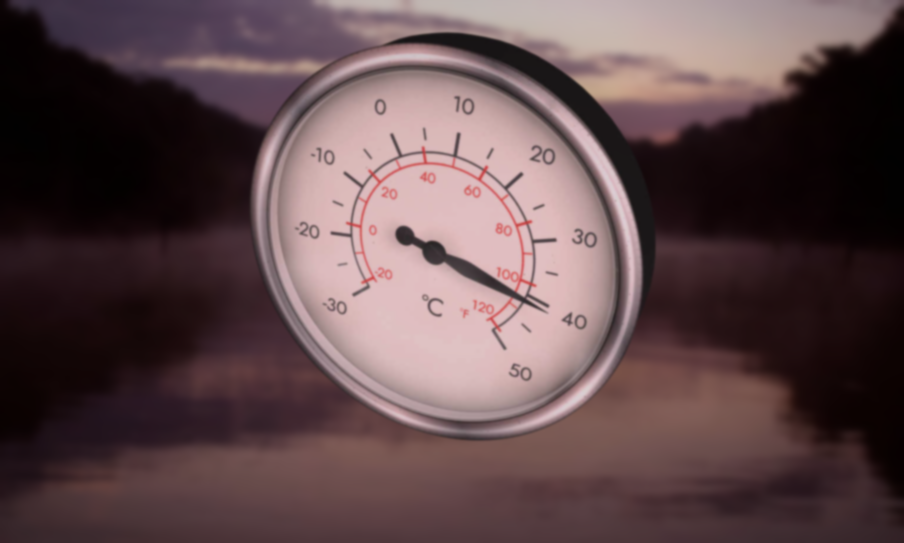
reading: 40 °C
